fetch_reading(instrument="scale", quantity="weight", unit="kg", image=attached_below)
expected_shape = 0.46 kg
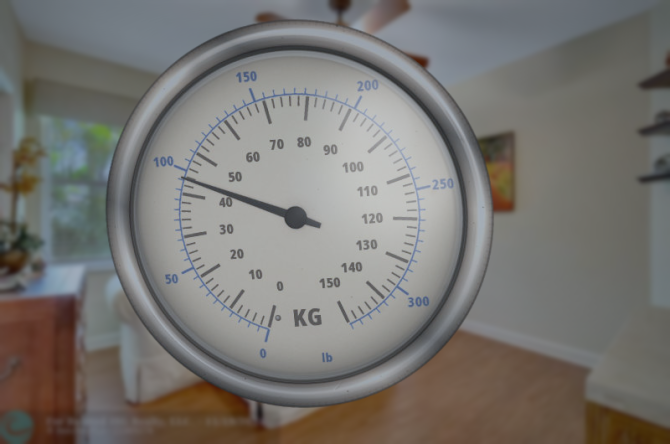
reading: 44 kg
